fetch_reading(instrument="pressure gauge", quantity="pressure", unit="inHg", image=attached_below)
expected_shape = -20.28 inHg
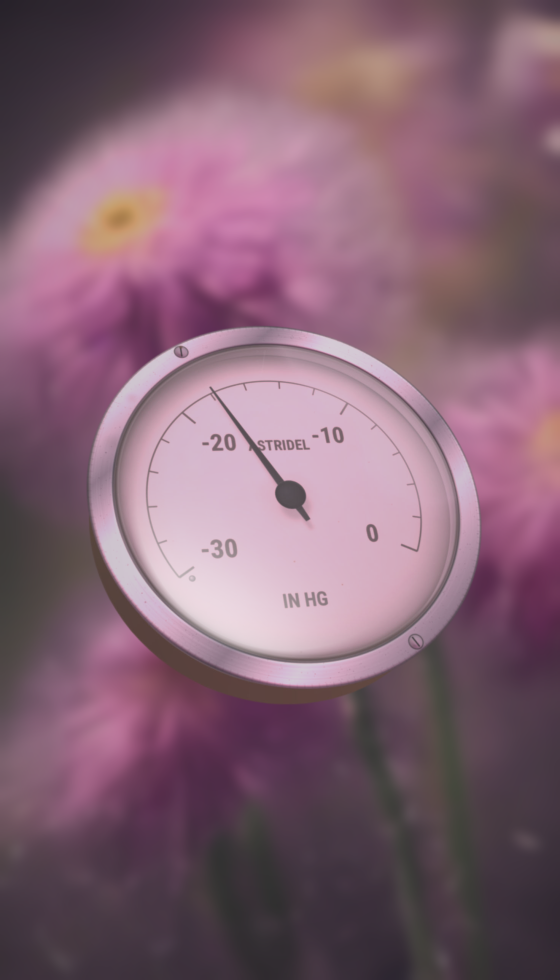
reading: -18 inHg
